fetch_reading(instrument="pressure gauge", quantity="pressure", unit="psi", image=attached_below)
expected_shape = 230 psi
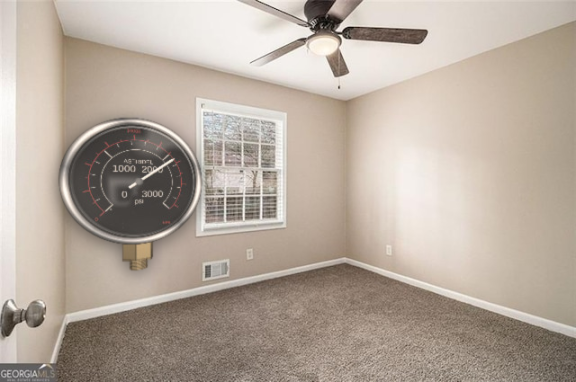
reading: 2100 psi
